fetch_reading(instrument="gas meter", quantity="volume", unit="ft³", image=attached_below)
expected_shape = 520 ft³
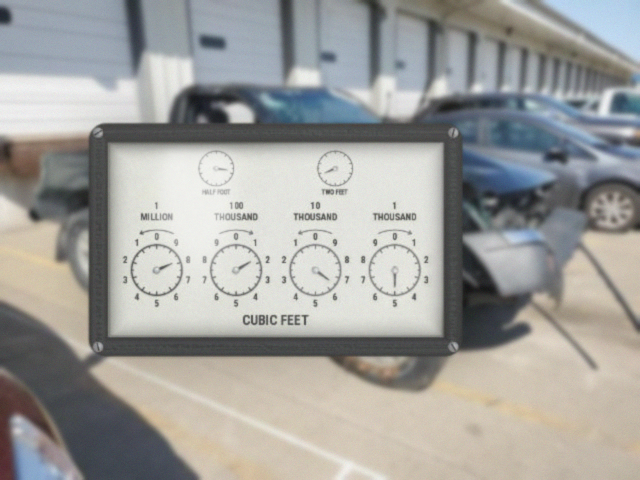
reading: 816500 ft³
